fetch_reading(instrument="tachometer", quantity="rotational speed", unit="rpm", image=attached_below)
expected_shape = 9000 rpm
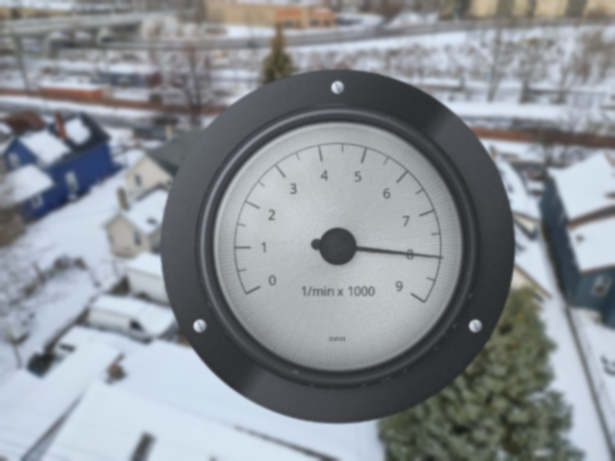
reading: 8000 rpm
